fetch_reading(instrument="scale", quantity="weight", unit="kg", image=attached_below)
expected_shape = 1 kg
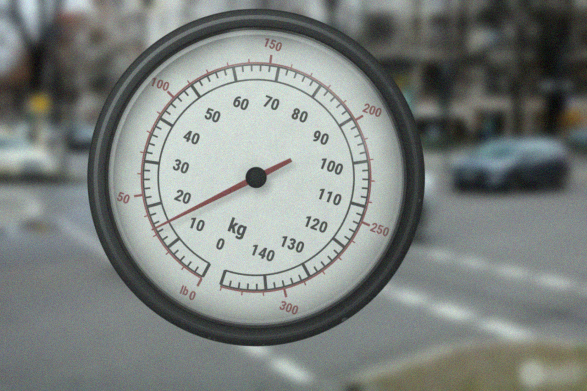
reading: 15 kg
